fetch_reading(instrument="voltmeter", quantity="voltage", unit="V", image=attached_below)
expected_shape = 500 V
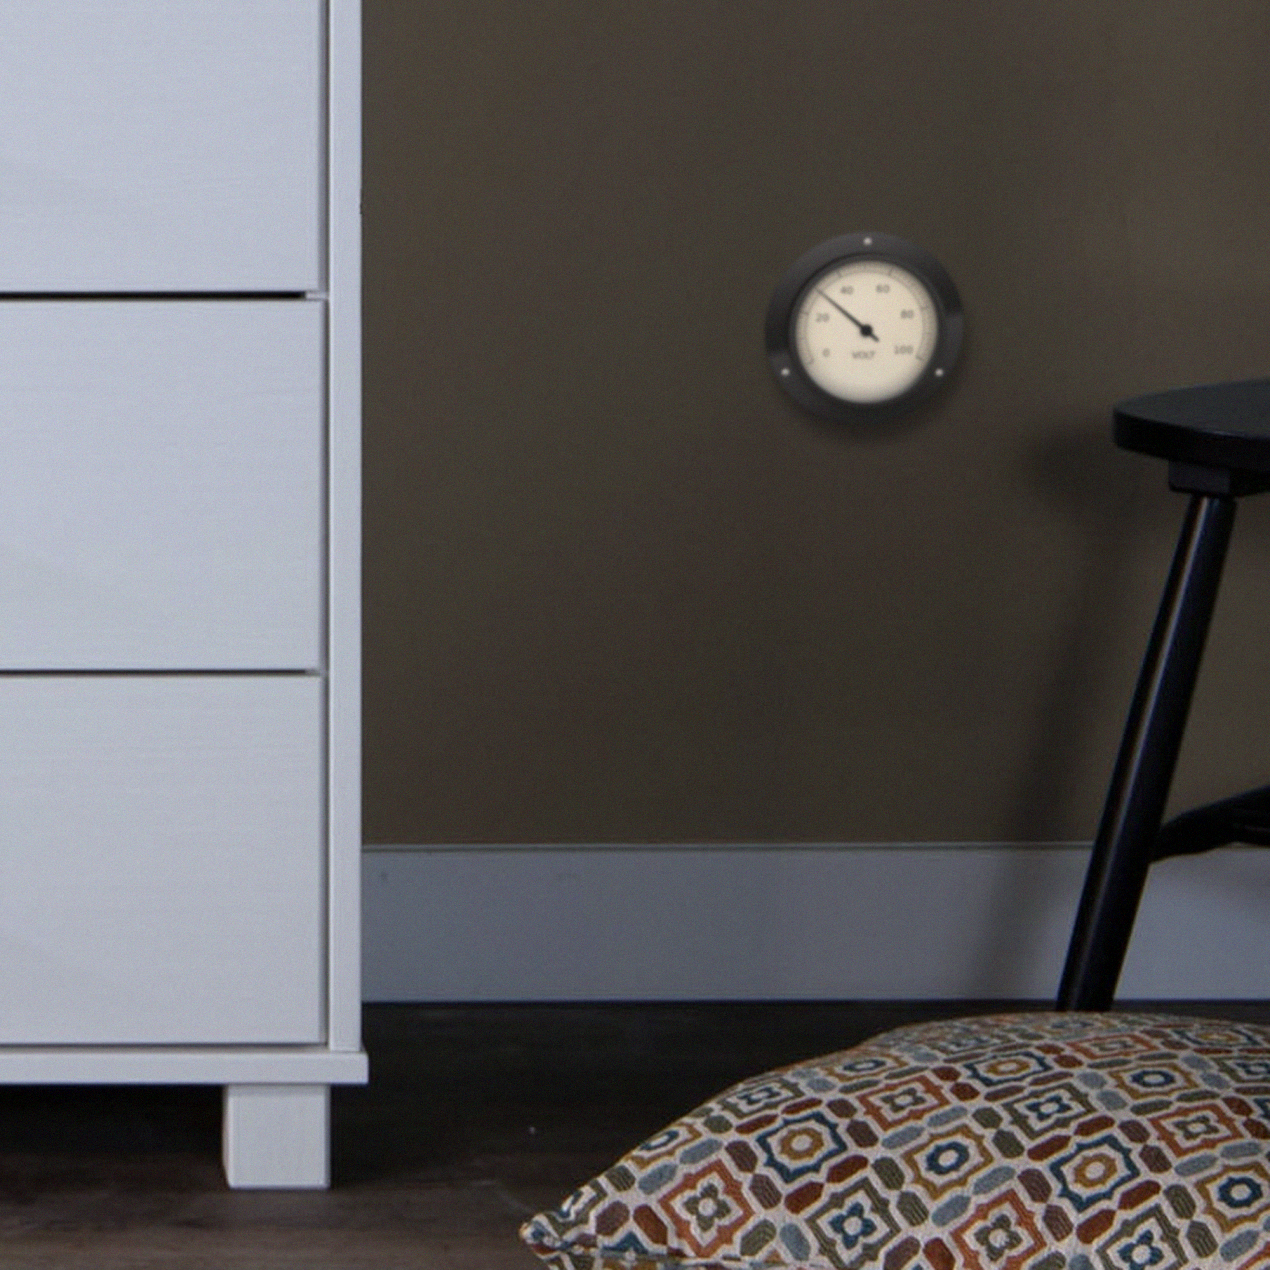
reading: 30 V
